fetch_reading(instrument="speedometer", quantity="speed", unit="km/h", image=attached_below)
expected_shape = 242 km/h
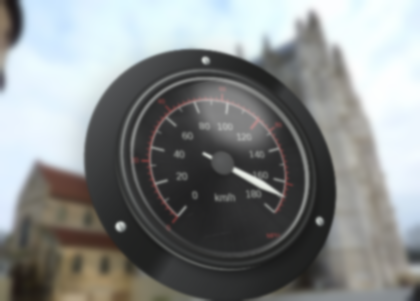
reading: 170 km/h
